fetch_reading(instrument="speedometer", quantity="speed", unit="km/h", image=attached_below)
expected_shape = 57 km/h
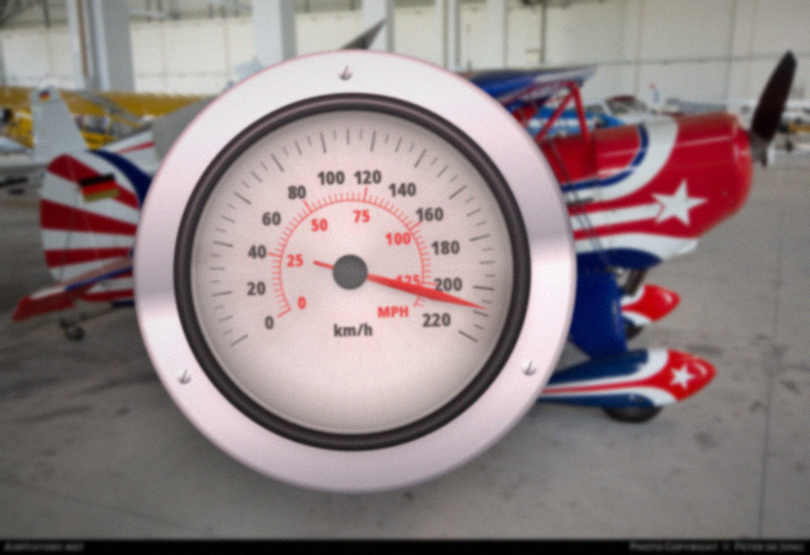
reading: 207.5 km/h
